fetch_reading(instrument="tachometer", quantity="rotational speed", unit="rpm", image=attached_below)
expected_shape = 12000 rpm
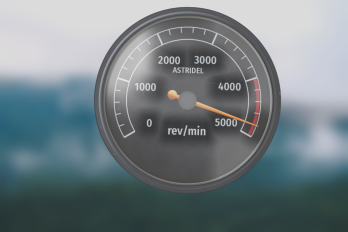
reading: 4800 rpm
